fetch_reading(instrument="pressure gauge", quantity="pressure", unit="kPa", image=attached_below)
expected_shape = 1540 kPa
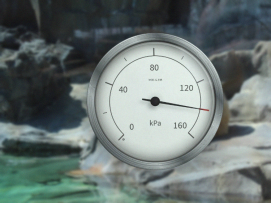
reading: 140 kPa
